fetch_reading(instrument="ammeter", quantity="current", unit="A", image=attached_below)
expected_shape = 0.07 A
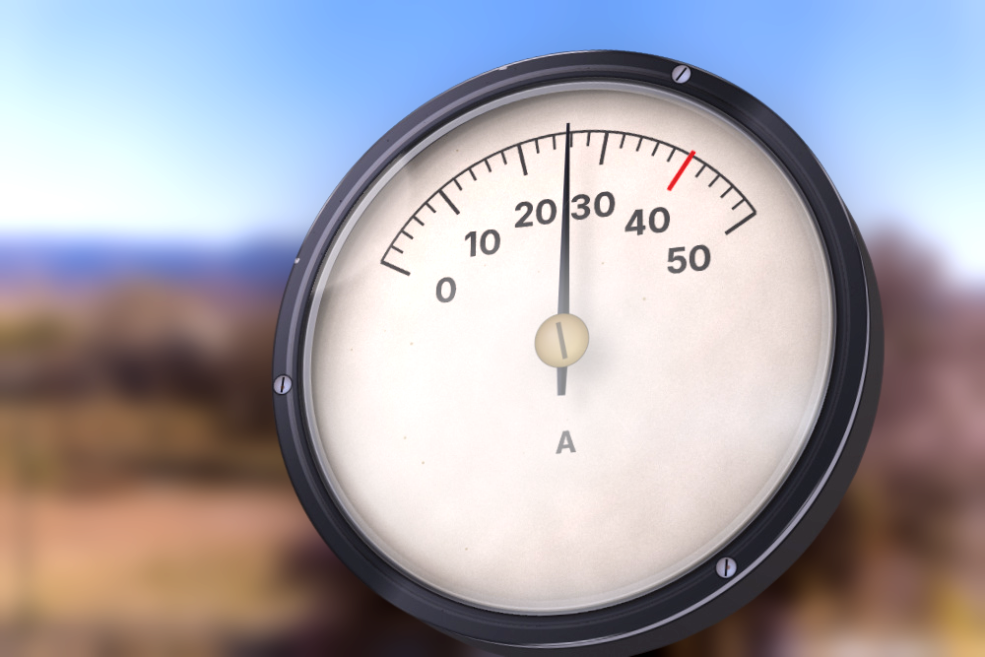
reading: 26 A
